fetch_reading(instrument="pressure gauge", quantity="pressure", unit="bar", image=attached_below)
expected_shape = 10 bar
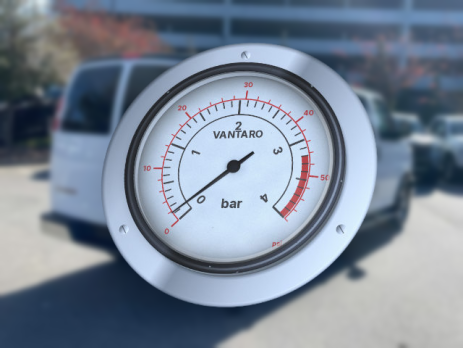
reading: 0.1 bar
